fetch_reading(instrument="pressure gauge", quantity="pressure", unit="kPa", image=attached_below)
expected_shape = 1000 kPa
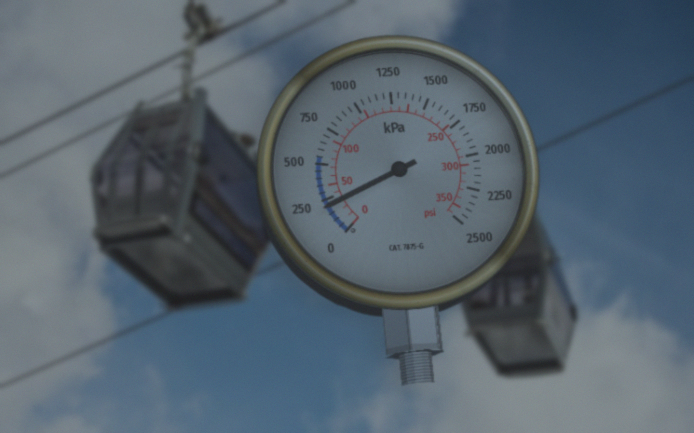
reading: 200 kPa
